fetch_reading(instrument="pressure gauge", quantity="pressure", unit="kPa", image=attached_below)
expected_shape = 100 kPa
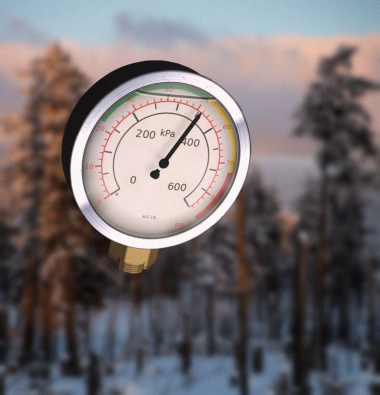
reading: 350 kPa
